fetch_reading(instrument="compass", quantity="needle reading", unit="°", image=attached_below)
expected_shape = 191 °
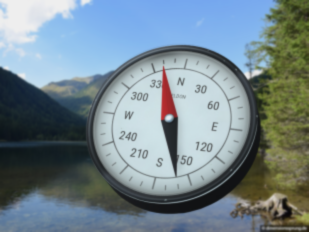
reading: 340 °
